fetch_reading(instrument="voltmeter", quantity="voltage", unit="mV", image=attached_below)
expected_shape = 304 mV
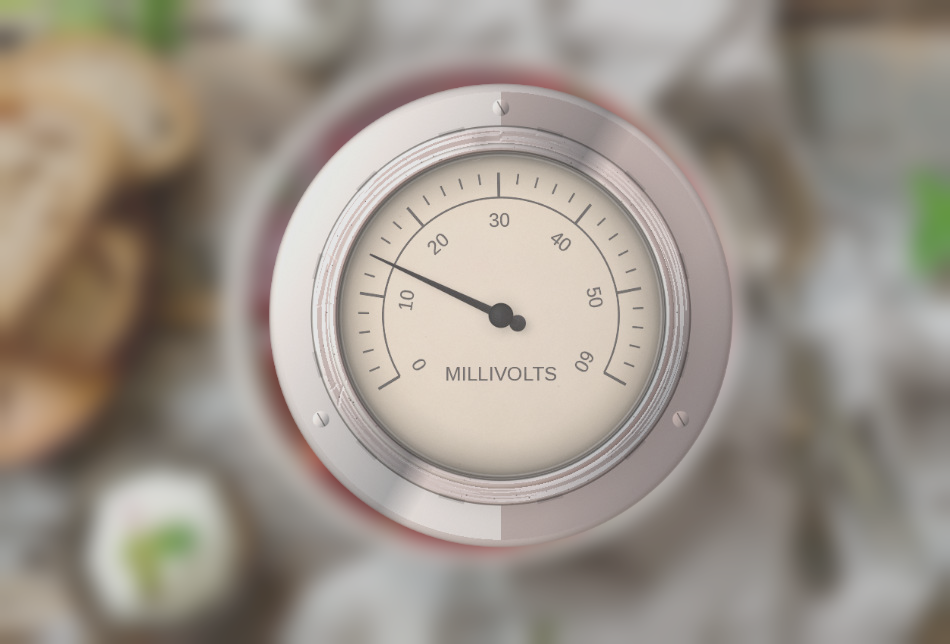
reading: 14 mV
